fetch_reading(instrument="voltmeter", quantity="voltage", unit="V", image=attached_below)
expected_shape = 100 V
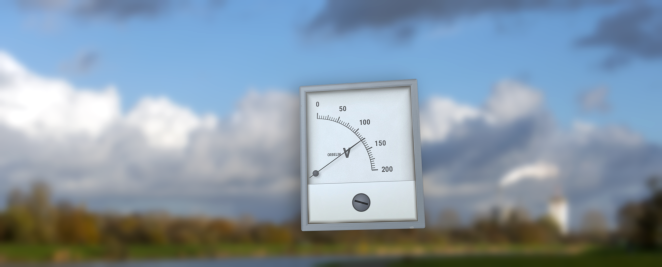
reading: 125 V
